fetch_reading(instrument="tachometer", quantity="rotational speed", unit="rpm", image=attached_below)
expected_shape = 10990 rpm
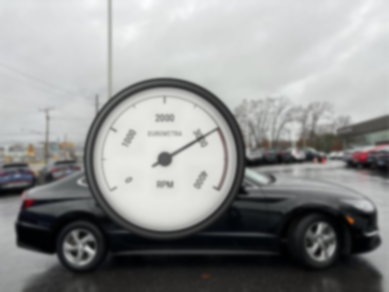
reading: 3000 rpm
